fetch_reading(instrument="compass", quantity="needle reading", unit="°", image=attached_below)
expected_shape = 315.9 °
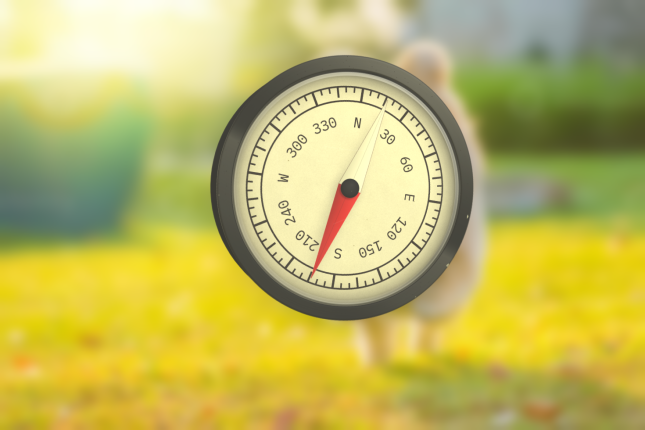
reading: 195 °
